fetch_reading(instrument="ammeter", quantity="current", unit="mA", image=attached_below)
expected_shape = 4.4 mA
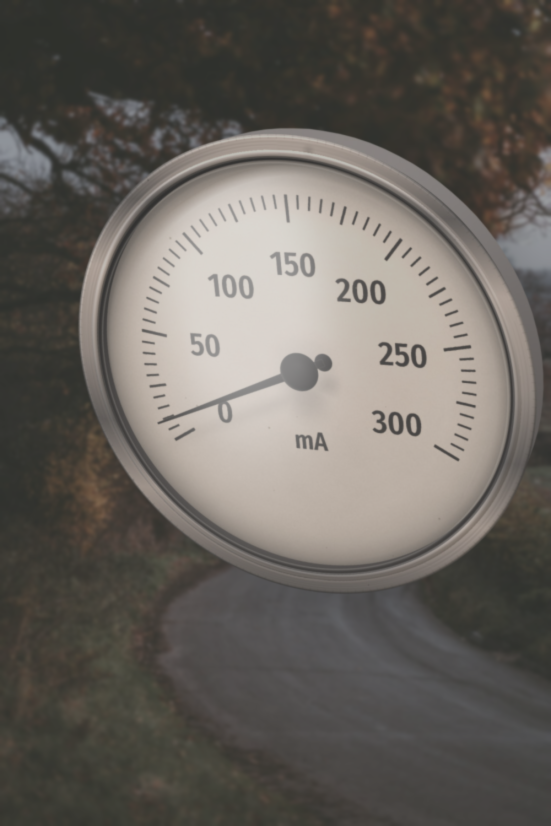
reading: 10 mA
